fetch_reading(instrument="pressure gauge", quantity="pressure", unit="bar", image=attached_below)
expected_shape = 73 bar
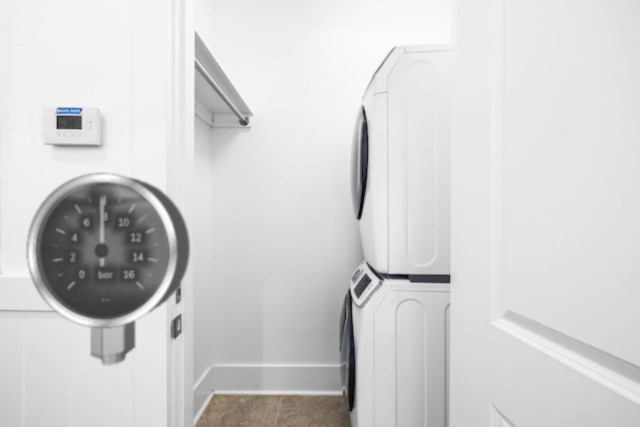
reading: 8 bar
